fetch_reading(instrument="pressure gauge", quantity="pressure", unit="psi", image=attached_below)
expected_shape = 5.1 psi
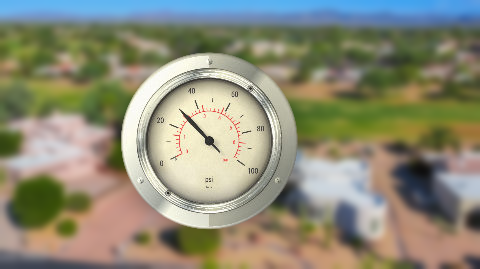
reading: 30 psi
